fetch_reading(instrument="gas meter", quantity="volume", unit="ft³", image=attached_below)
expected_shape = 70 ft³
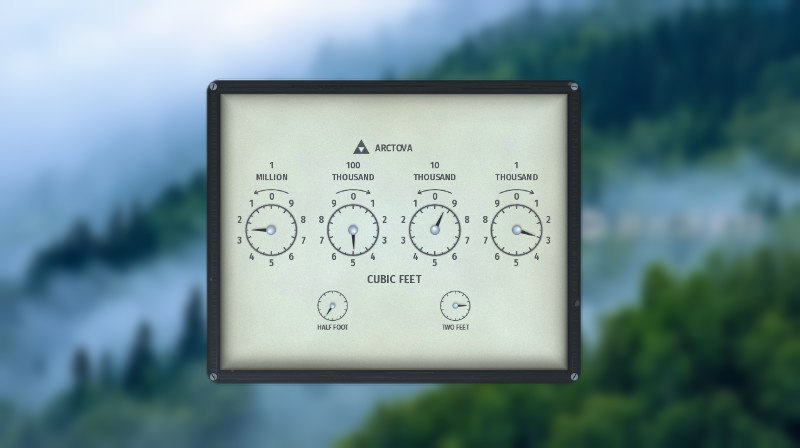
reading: 249300 ft³
